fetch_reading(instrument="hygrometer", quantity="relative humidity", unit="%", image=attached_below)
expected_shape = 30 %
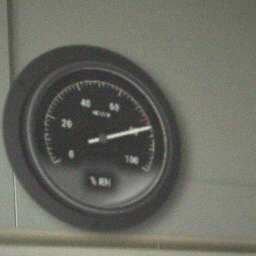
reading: 80 %
